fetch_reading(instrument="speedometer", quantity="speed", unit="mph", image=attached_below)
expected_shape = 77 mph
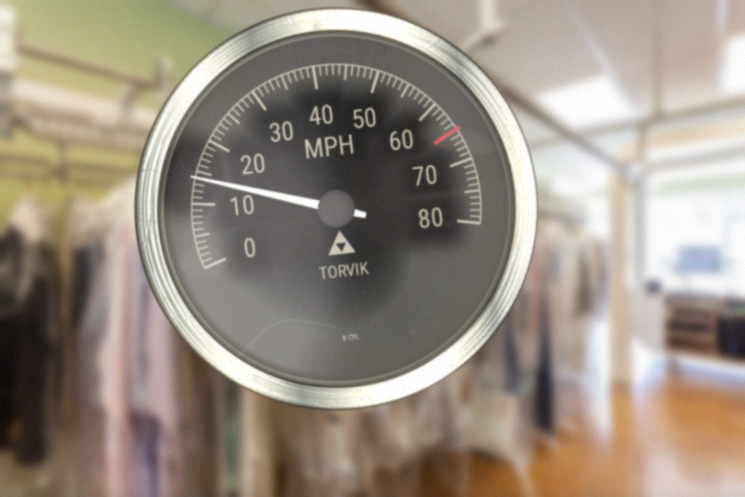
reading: 14 mph
